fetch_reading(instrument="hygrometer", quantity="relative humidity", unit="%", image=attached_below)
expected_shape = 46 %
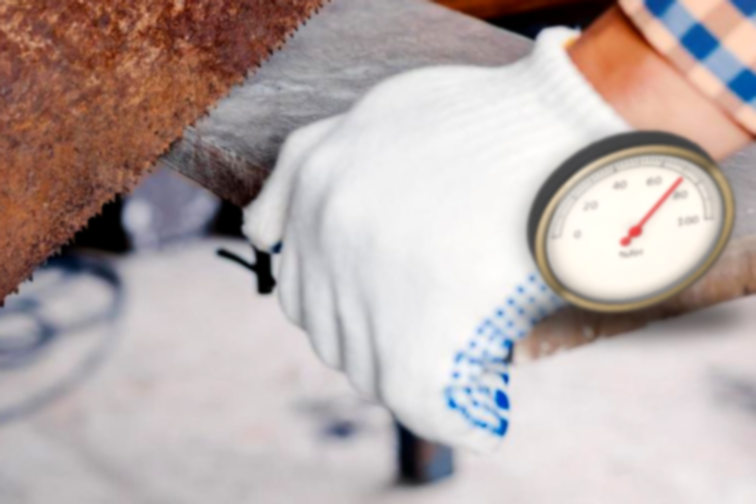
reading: 70 %
